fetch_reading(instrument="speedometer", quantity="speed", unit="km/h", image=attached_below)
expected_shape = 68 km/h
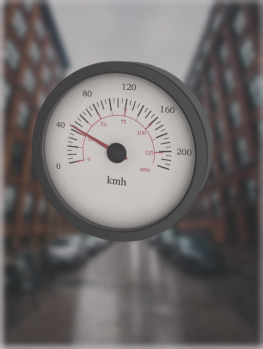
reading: 45 km/h
